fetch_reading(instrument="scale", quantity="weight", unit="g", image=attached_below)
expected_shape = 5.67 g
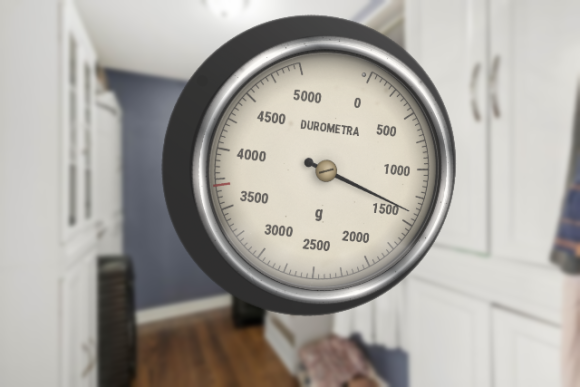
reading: 1400 g
